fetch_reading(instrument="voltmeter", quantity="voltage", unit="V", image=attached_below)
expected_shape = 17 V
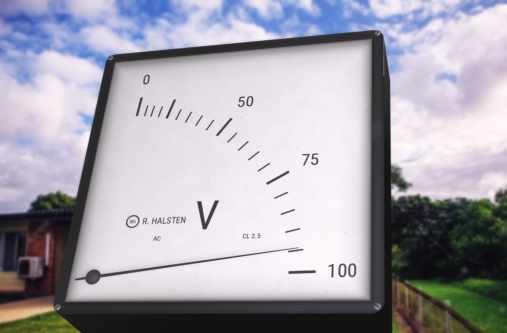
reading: 95 V
